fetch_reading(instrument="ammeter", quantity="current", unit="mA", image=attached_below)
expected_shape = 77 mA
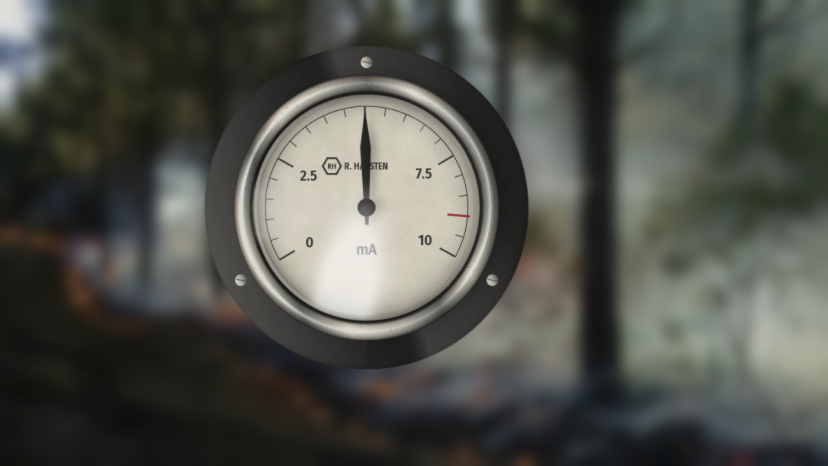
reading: 5 mA
